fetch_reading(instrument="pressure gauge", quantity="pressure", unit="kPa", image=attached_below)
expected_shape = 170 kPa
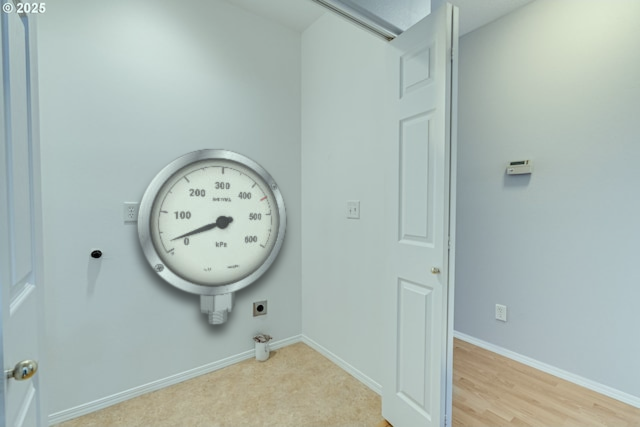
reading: 25 kPa
